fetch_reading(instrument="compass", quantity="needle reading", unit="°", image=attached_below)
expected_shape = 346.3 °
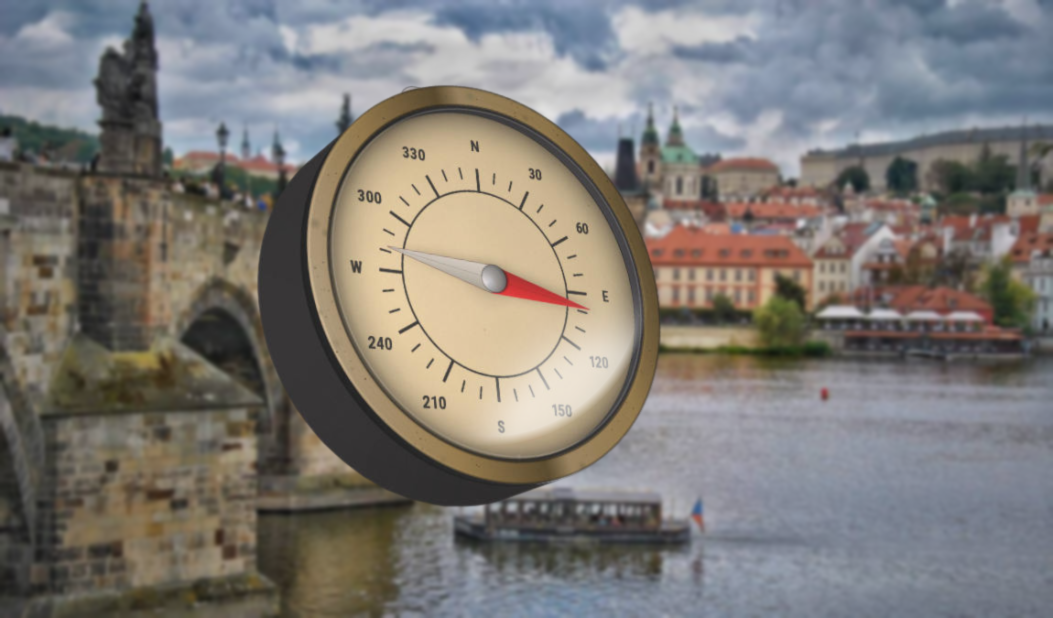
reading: 100 °
